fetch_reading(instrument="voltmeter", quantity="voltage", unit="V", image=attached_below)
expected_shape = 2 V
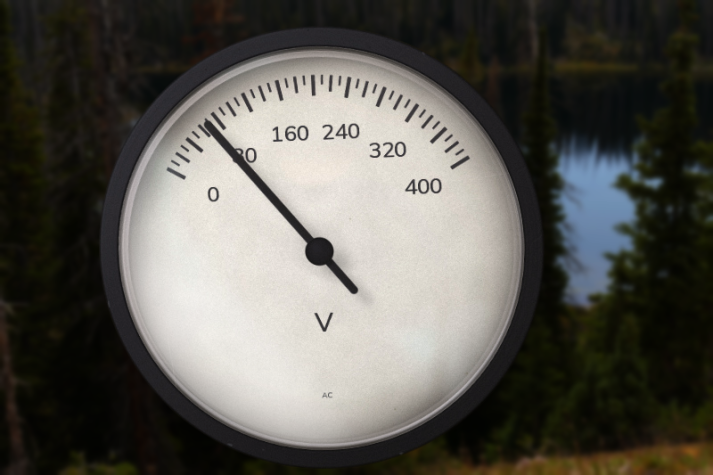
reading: 70 V
